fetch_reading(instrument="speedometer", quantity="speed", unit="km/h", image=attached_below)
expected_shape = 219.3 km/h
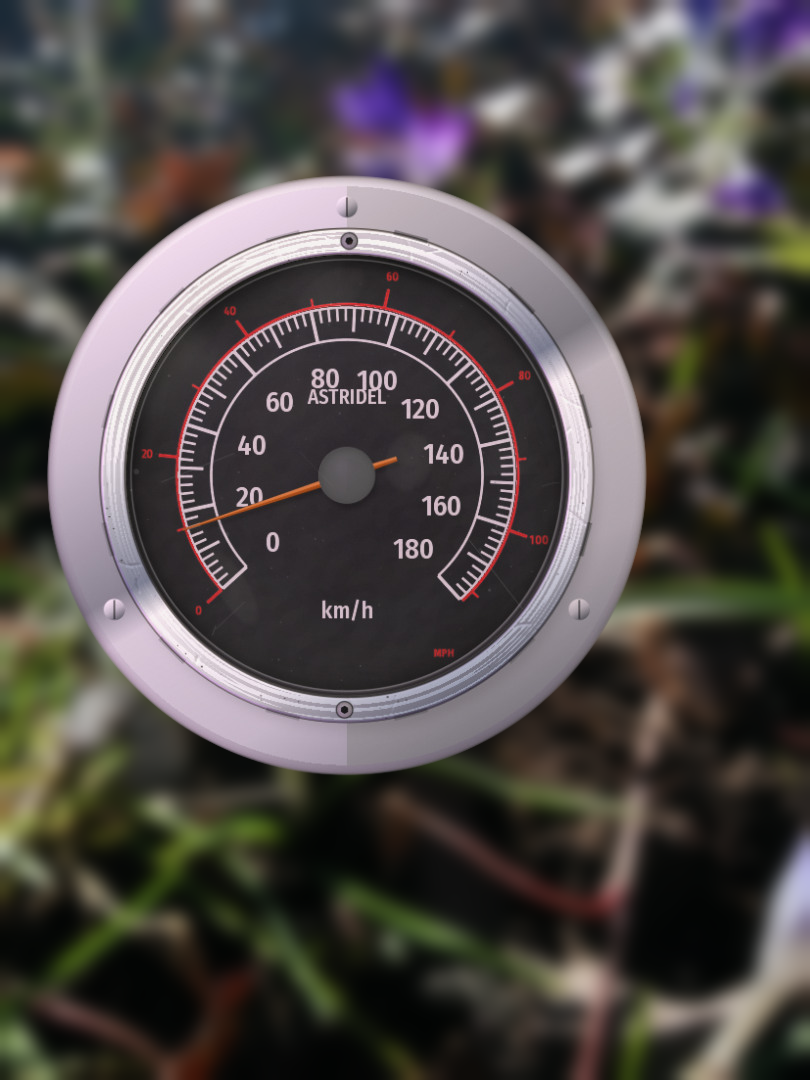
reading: 16 km/h
